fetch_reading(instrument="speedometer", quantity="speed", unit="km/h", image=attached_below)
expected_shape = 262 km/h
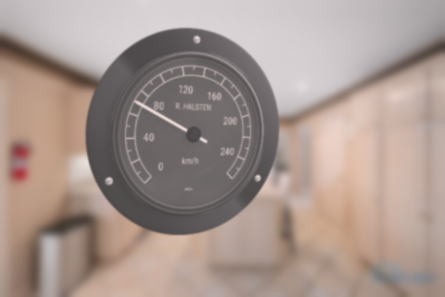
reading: 70 km/h
